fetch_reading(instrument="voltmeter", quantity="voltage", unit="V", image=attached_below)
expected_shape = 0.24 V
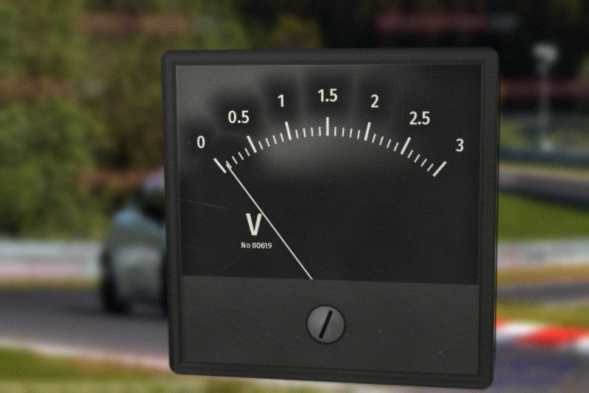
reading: 0.1 V
